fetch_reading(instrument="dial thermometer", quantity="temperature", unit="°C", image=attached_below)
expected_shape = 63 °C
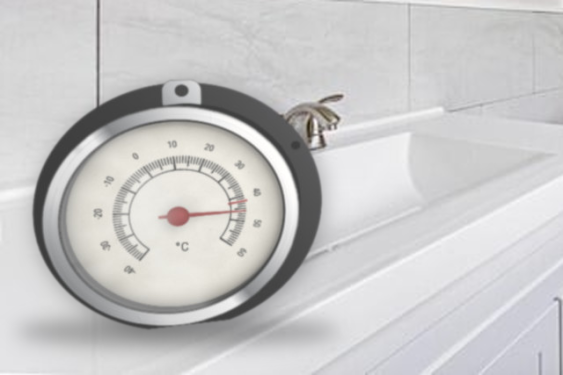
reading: 45 °C
